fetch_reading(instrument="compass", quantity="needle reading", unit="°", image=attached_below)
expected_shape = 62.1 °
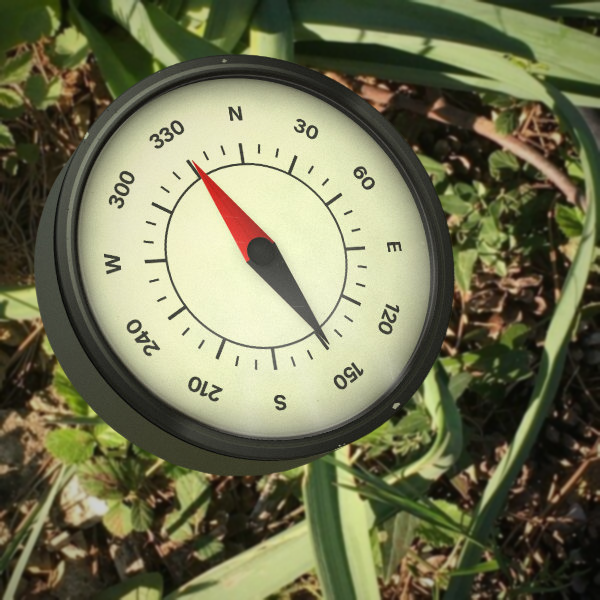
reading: 330 °
